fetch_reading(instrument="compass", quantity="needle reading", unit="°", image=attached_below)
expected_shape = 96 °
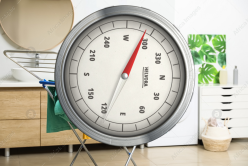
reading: 292.5 °
